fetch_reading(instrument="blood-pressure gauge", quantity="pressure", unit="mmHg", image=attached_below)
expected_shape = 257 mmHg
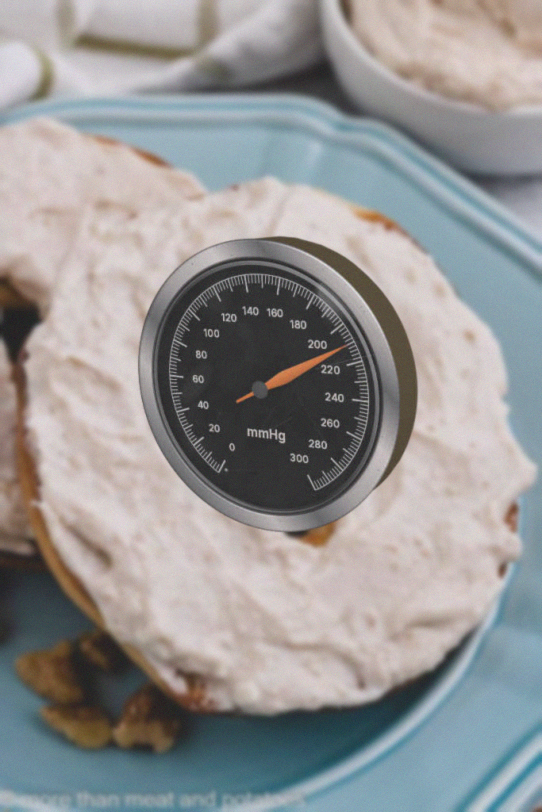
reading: 210 mmHg
